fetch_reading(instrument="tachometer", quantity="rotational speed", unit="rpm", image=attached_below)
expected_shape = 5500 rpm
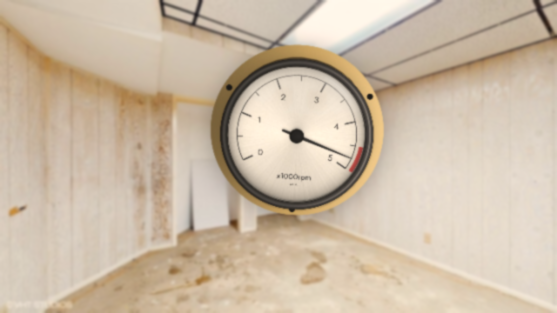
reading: 4750 rpm
